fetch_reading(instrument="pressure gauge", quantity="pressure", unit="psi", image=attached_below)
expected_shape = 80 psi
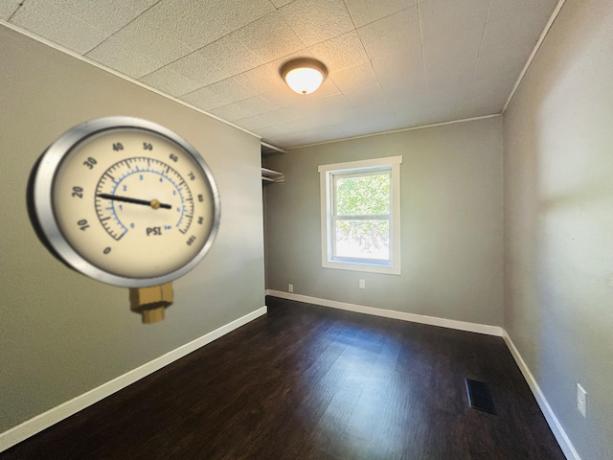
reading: 20 psi
